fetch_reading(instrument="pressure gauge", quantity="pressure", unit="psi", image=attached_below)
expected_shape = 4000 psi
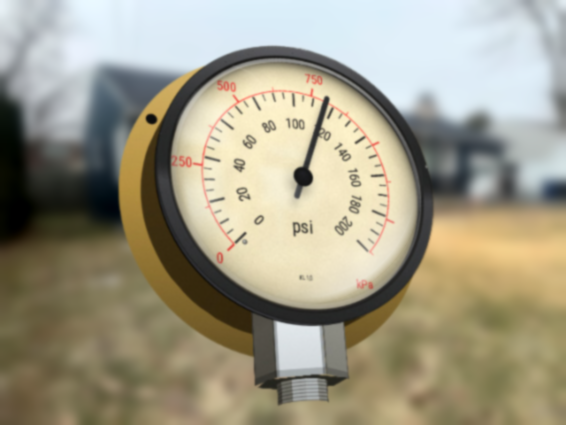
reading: 115 psi
